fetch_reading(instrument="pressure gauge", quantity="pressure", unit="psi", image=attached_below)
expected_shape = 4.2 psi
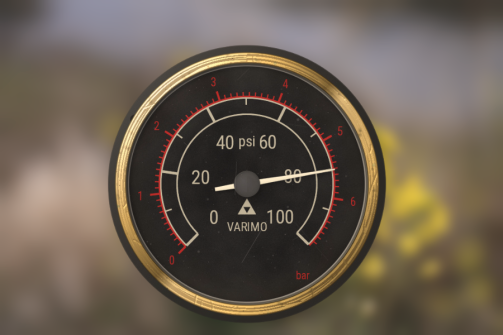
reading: 80 psi
